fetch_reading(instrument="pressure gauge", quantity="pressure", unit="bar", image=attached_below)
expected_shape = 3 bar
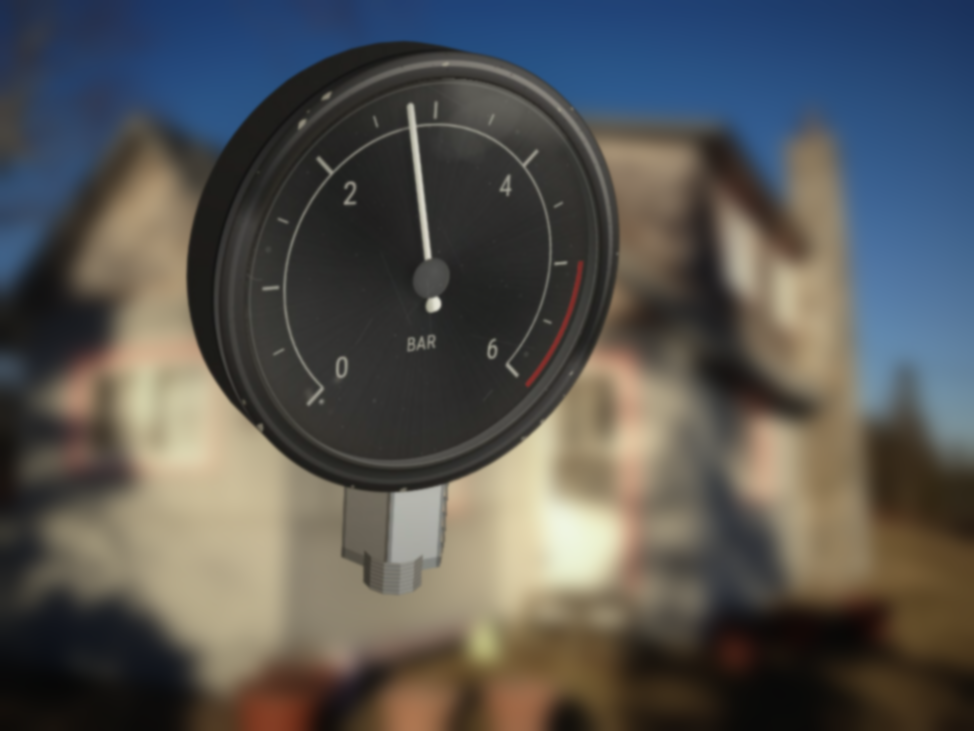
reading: 2.75 bar
